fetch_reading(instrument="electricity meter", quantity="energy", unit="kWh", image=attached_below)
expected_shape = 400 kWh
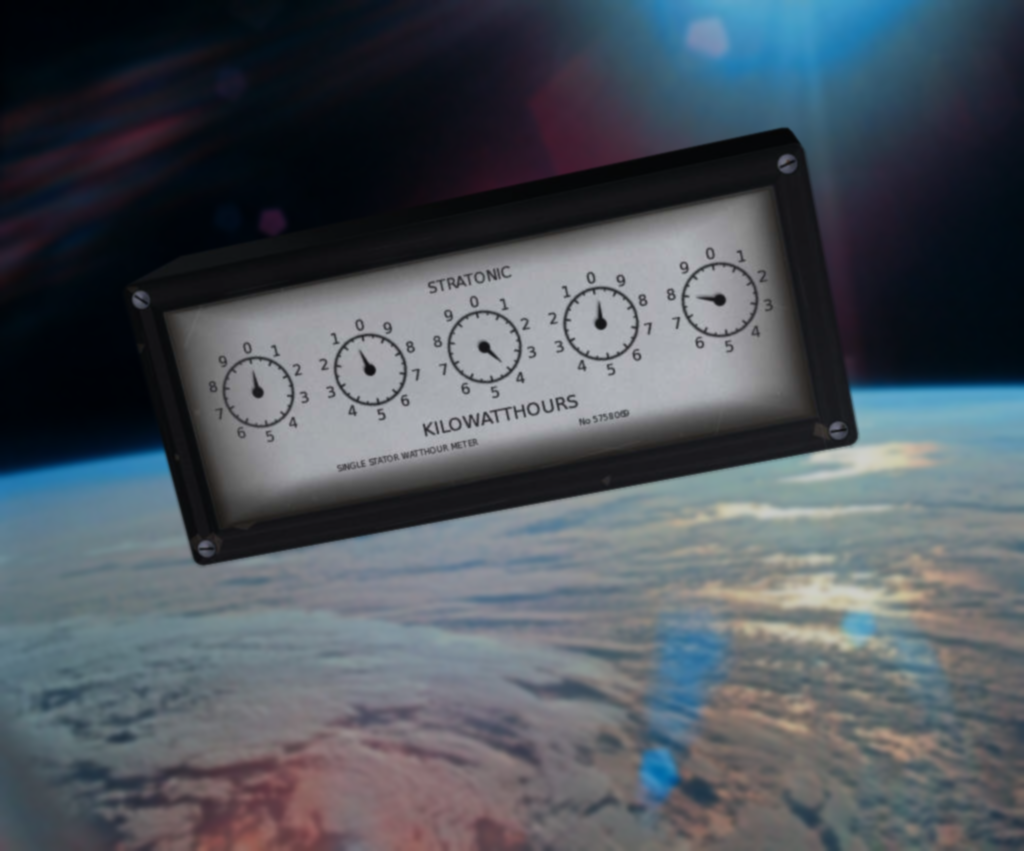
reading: 398 kWh
